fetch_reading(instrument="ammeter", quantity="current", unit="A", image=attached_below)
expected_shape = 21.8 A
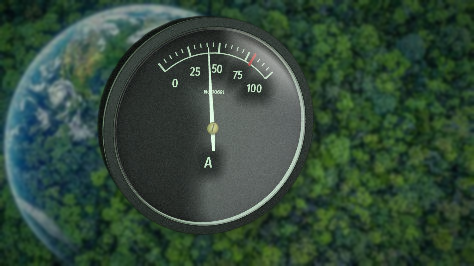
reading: 40 A
